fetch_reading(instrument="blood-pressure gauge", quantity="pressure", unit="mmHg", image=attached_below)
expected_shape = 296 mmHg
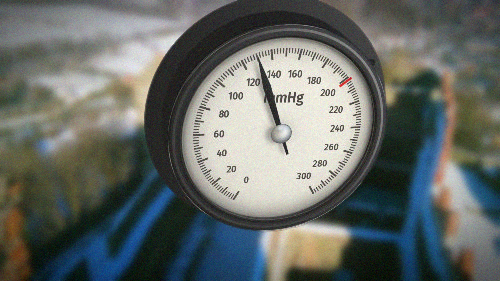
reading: 130 mmHg
